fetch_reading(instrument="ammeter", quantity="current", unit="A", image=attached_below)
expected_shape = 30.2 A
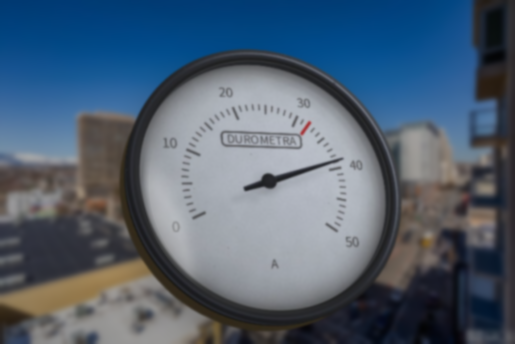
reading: 39 A
